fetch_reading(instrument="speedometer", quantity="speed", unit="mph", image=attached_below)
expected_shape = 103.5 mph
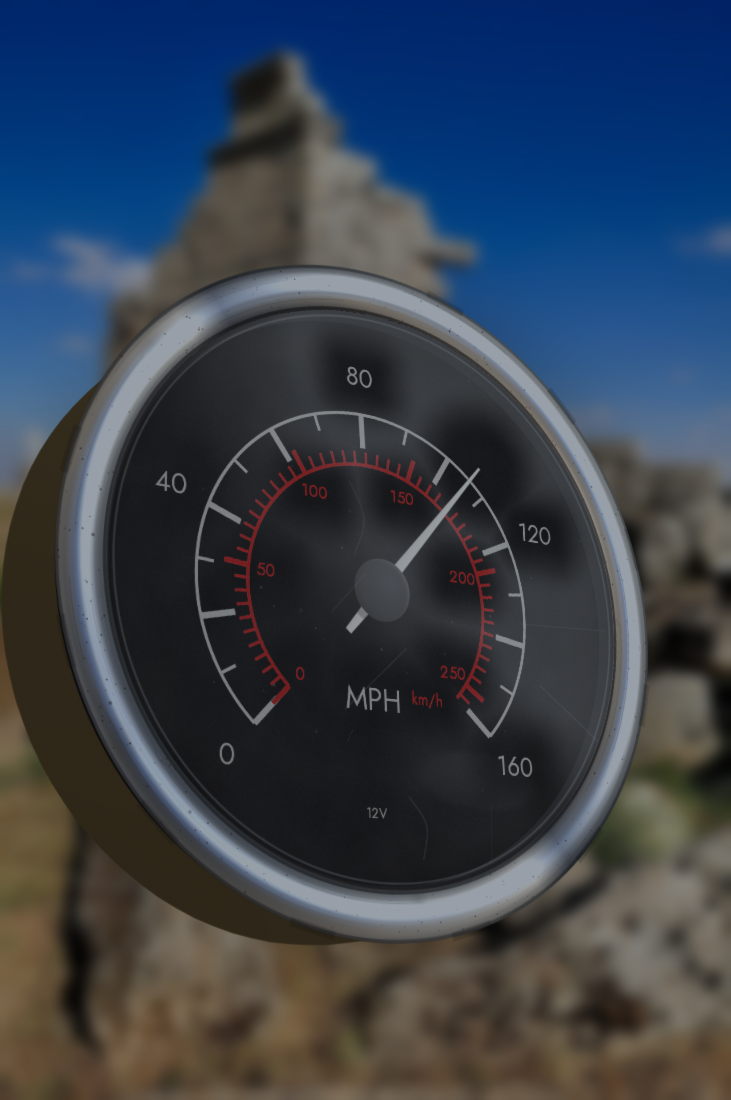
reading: 105 mph
